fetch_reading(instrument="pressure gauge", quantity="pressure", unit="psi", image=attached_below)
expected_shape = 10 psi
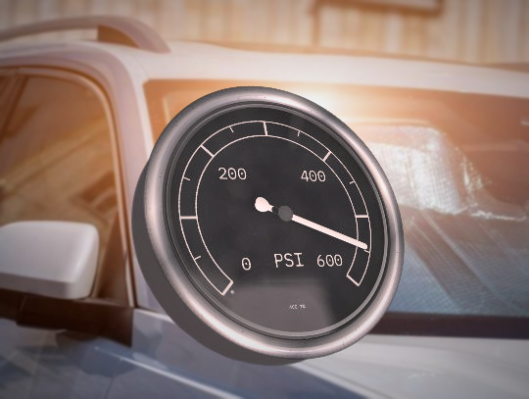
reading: 550 psi
